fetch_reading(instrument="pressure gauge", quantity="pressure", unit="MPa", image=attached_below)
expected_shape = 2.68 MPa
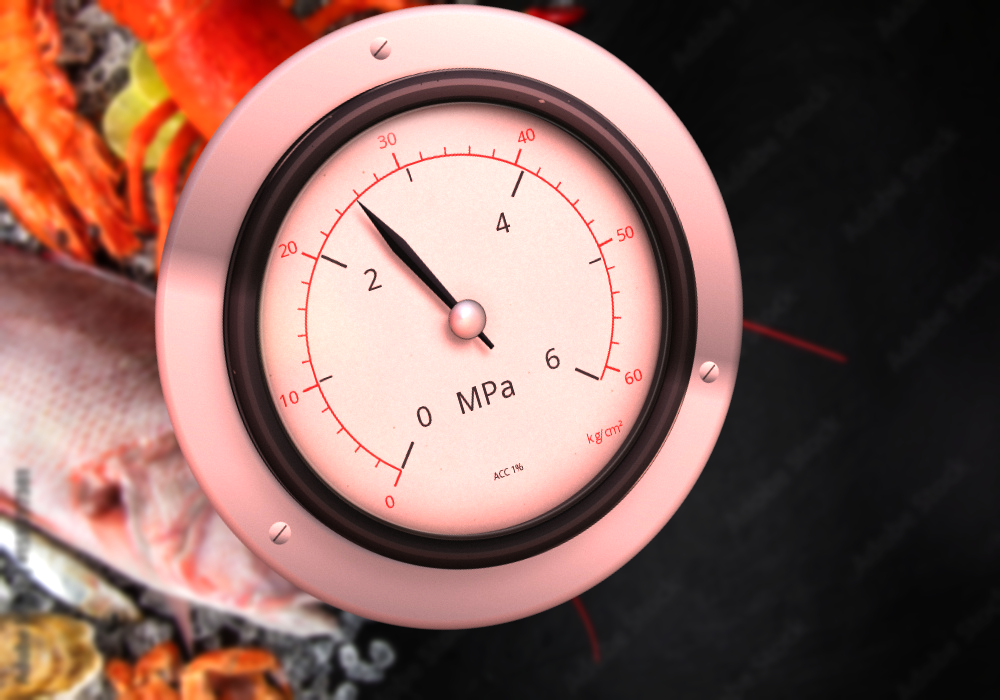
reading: 2.5 MPa
